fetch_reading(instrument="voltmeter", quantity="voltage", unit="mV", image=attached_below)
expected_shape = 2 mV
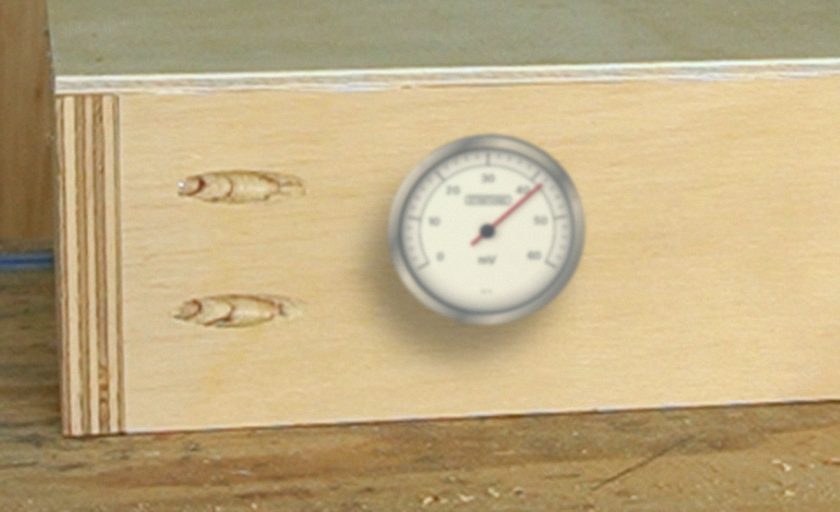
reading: 42 mV
